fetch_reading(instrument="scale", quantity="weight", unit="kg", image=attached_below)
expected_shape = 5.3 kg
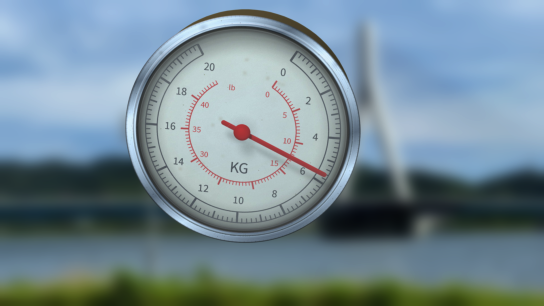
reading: 5.6 kg
